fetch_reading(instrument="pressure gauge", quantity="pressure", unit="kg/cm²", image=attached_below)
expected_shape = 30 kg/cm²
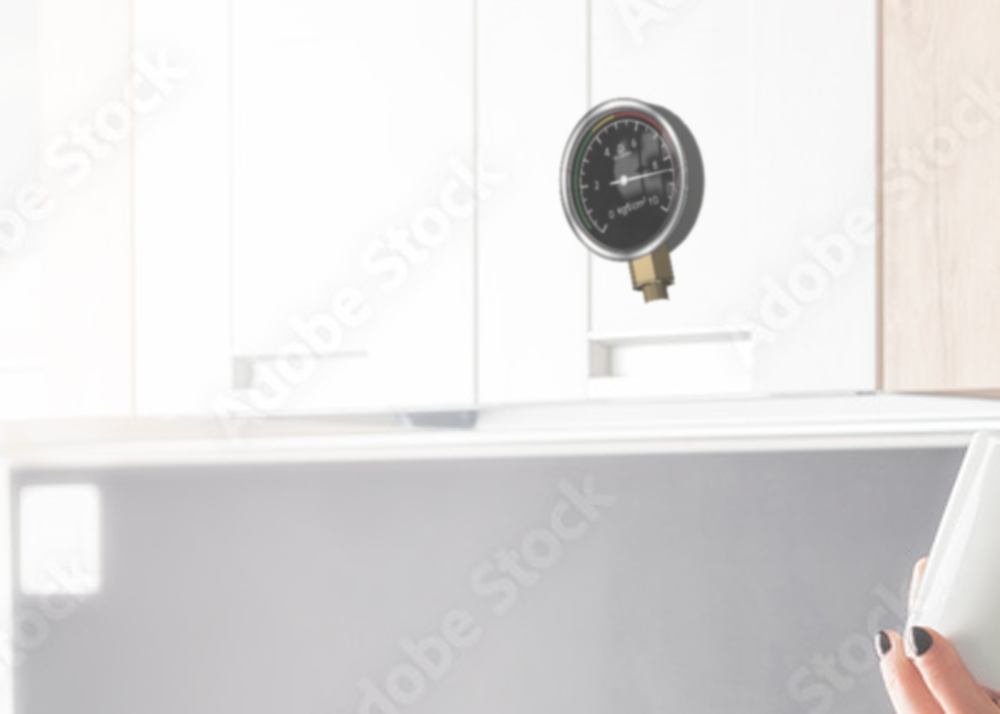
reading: 8.5 kg/cm²
